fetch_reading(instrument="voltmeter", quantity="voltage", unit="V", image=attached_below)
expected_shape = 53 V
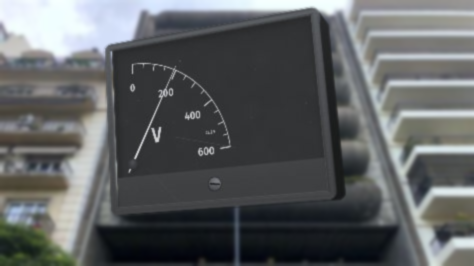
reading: 200 V
